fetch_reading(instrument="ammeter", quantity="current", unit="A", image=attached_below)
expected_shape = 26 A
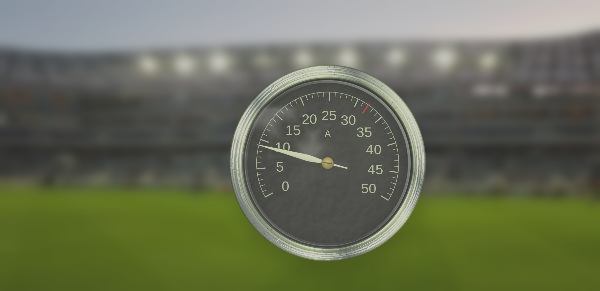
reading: 9 A
